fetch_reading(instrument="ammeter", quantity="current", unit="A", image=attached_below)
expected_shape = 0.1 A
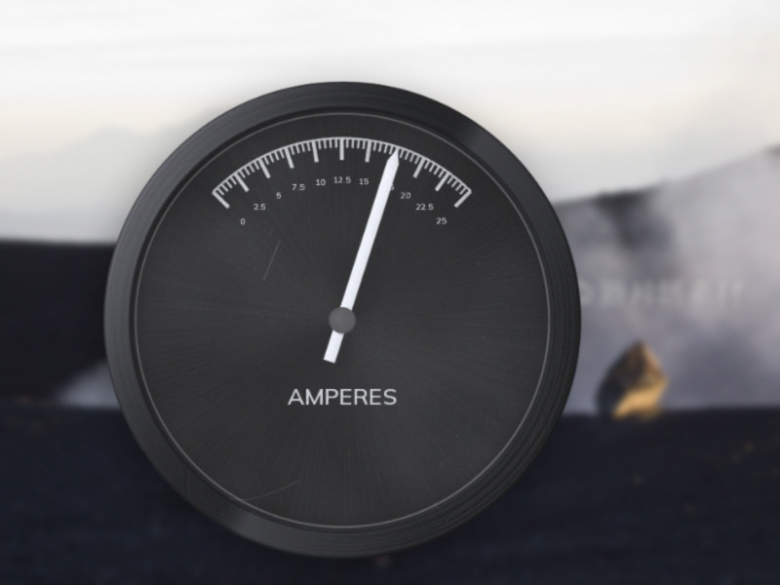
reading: 17.5 A
